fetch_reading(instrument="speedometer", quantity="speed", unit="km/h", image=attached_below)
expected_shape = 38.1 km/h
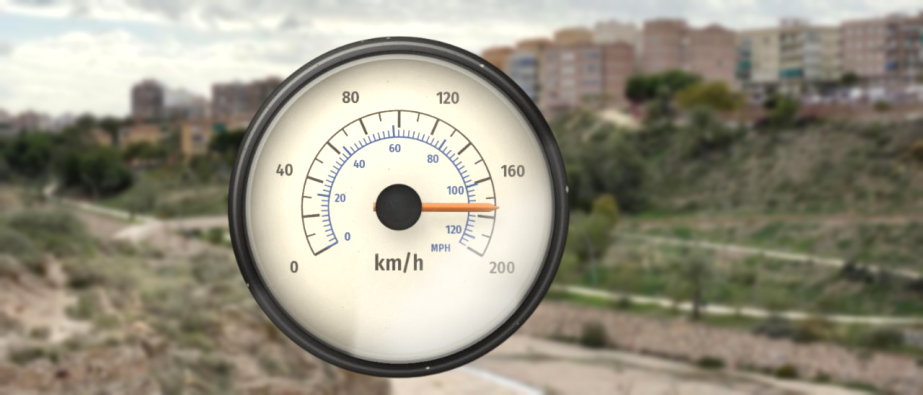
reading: 175 km/h
